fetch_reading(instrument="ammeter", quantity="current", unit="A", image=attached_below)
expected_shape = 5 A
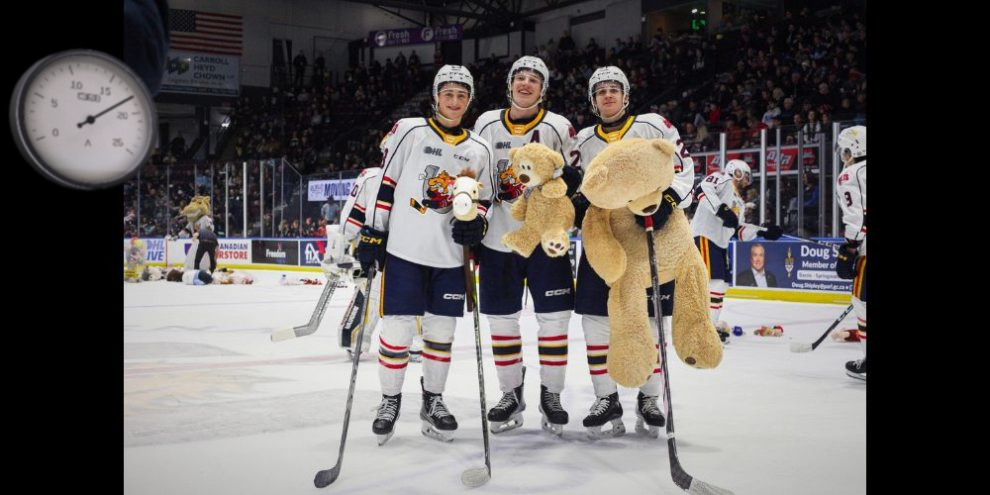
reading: 18 A
